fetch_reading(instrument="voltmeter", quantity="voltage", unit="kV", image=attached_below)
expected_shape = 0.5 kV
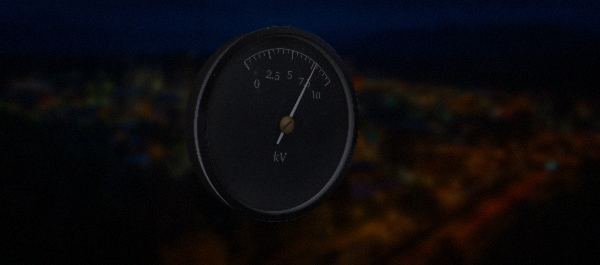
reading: 7.5 kV
